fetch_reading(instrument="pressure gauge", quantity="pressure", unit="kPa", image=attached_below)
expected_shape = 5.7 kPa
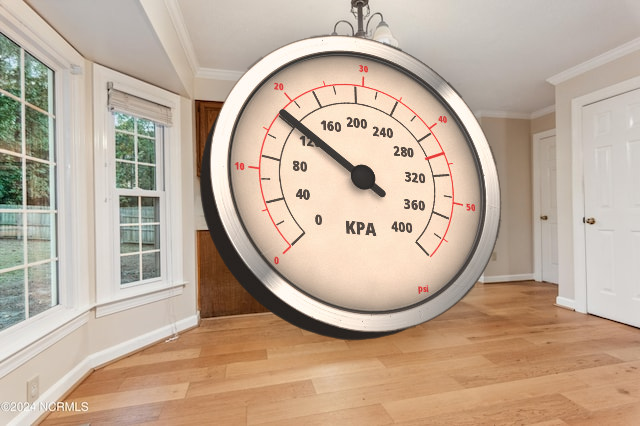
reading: 120 kPa
